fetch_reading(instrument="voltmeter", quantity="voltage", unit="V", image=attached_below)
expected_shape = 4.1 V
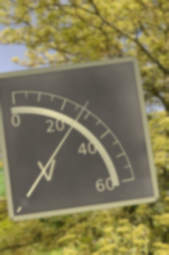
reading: 27.5 V
